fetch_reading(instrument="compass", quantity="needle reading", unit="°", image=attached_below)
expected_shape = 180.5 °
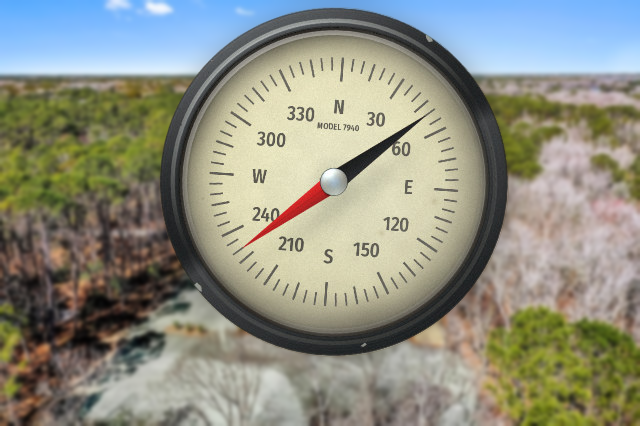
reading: 230 °
